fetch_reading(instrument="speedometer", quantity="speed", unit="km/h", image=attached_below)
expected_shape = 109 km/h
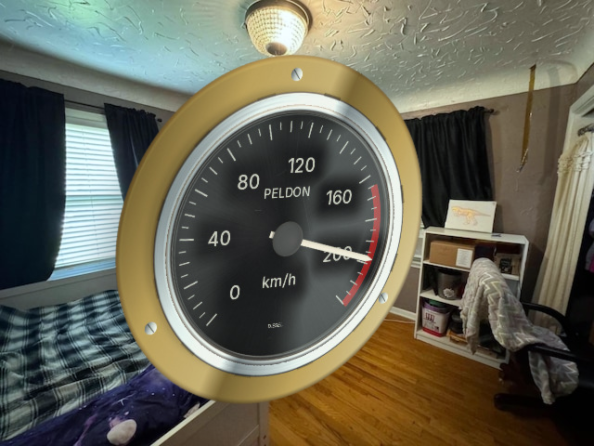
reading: 197.5 km/h
